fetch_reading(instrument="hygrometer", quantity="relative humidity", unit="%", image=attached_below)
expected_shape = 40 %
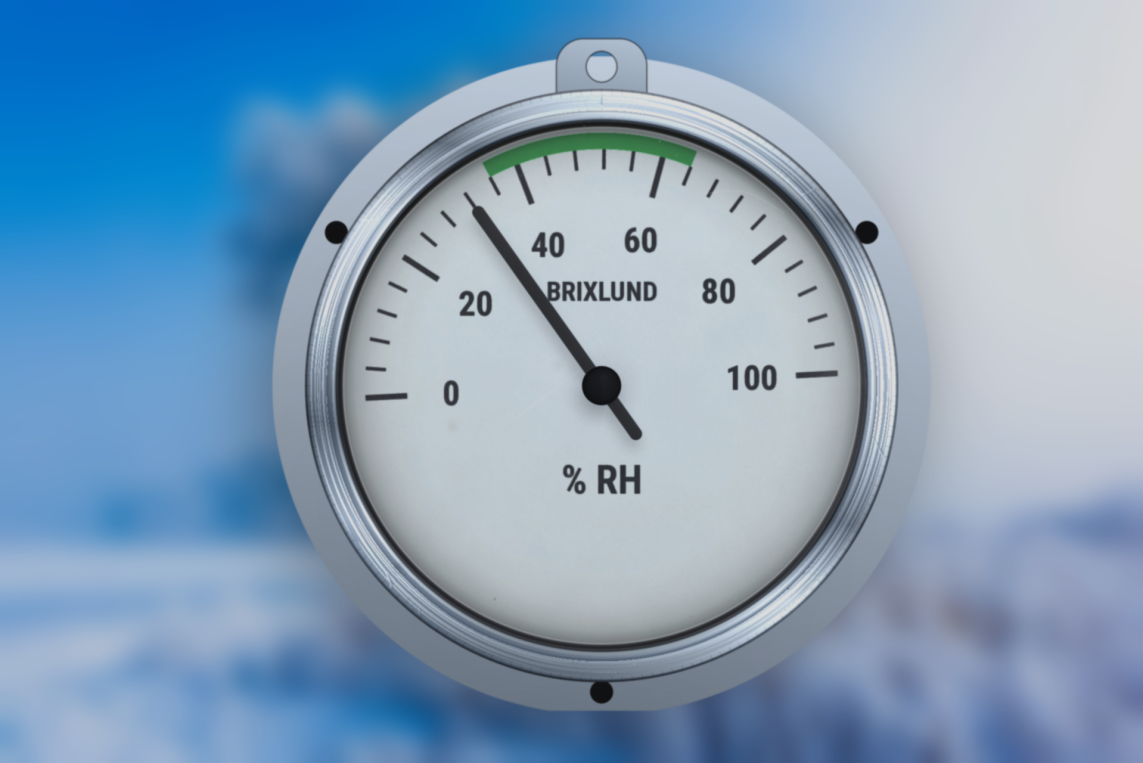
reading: 32 %
